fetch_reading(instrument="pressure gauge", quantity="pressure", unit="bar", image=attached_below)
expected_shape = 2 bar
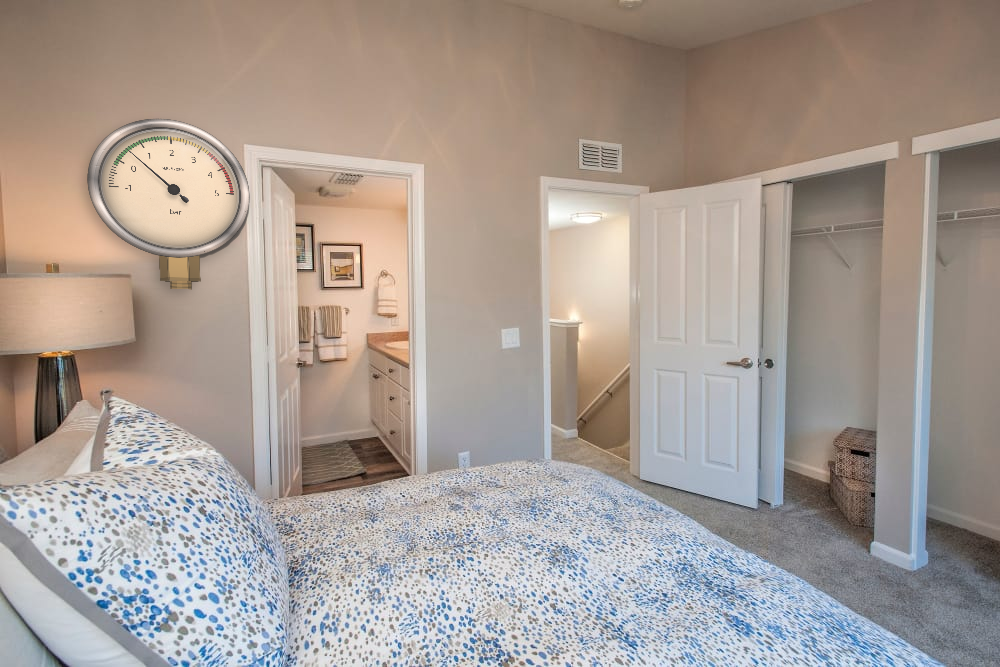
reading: 0.5 bar
